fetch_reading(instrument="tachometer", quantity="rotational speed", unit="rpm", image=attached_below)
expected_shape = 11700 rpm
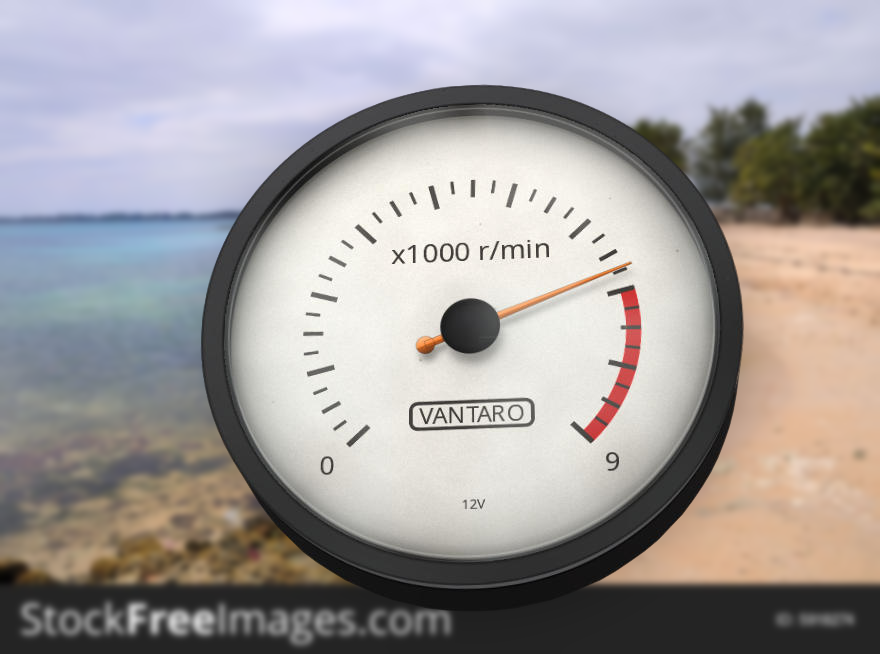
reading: 6750 rpm
